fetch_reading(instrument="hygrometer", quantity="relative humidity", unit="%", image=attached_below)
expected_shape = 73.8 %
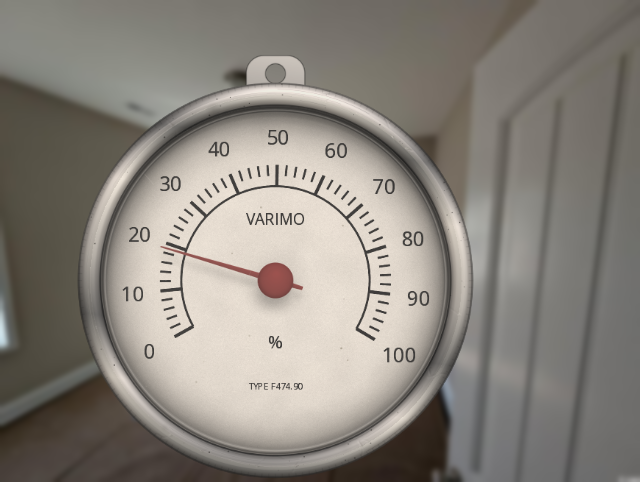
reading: 19 %
